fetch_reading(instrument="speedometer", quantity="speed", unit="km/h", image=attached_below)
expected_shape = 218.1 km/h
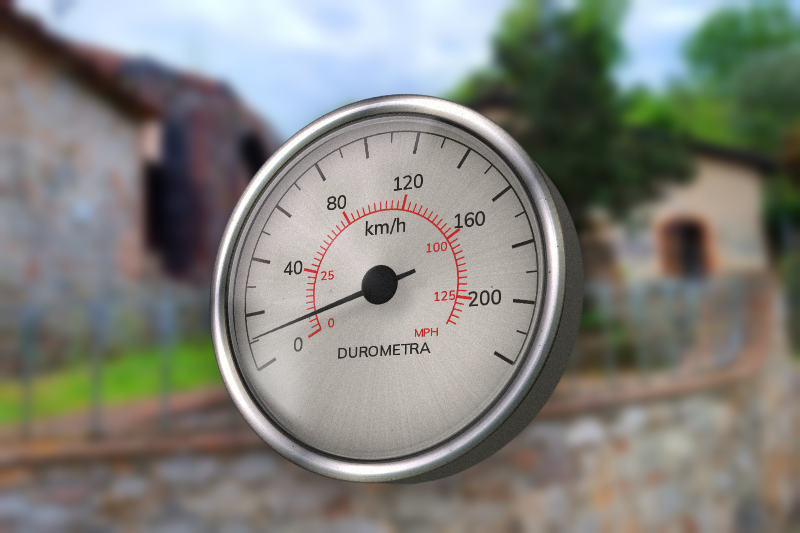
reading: 10 km/h
